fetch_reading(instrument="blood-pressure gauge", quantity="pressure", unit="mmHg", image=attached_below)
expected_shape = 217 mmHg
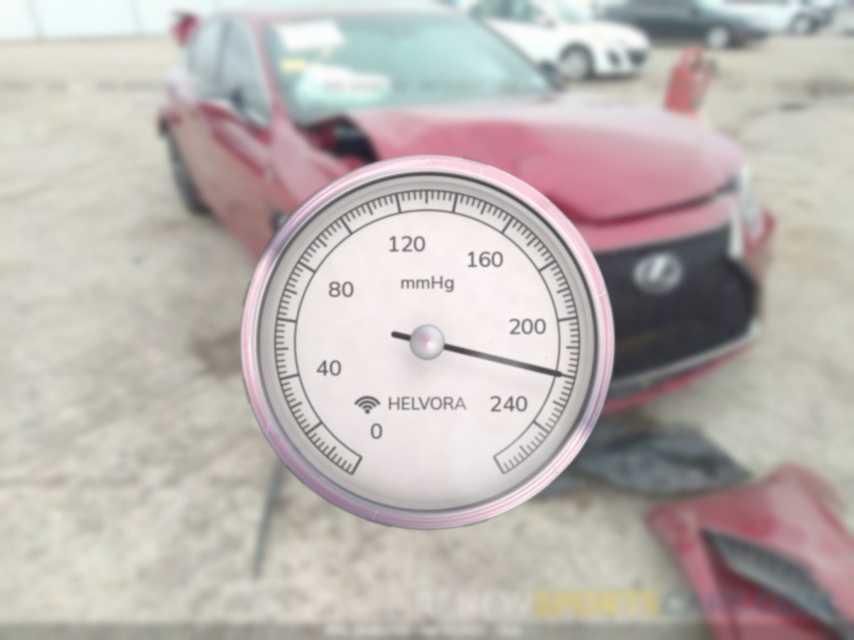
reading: 220 mmHg
